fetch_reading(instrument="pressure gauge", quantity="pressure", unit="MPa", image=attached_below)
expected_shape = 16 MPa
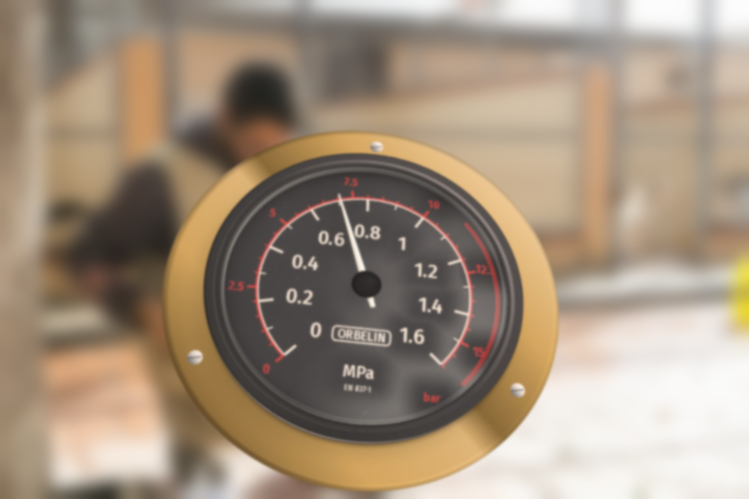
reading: 0.7 MPa
